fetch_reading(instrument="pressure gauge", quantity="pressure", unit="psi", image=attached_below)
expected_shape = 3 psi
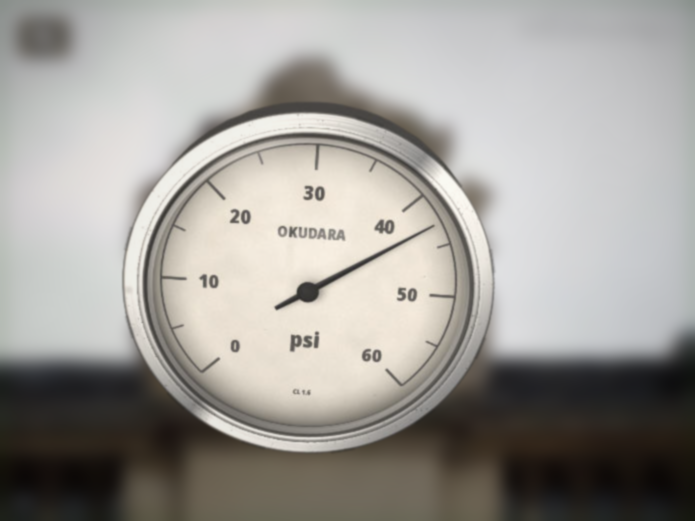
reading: 42.5 psi
